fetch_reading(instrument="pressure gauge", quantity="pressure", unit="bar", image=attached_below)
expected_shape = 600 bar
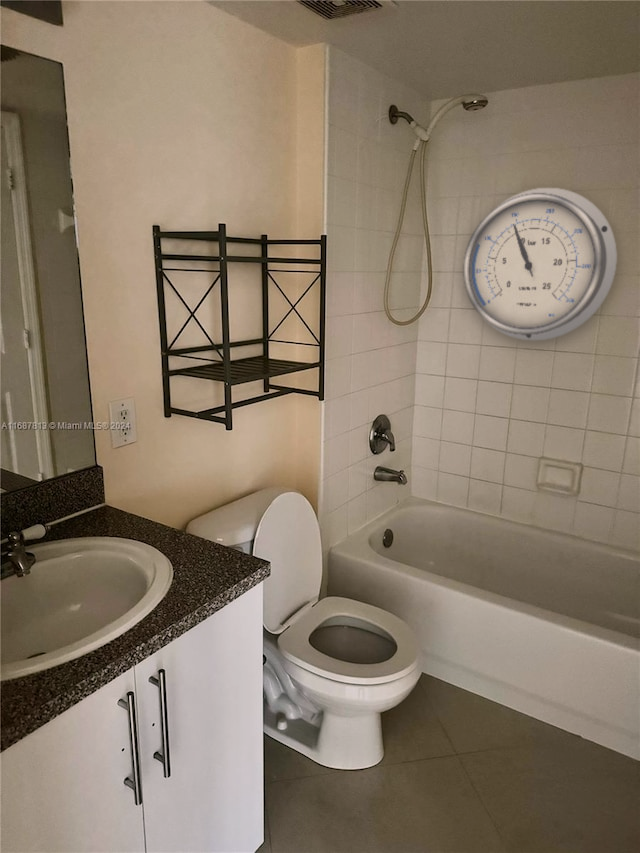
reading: 10 bar
